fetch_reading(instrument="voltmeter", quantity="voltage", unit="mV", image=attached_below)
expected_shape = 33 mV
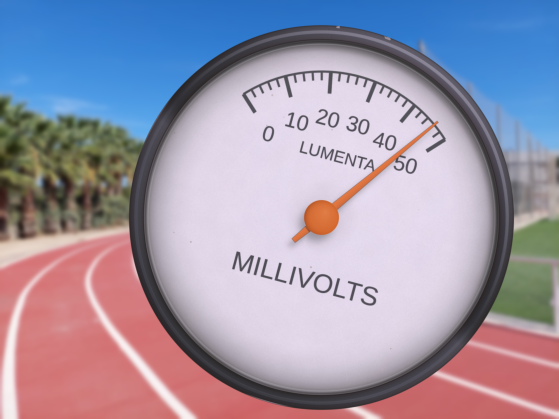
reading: 46 mV
